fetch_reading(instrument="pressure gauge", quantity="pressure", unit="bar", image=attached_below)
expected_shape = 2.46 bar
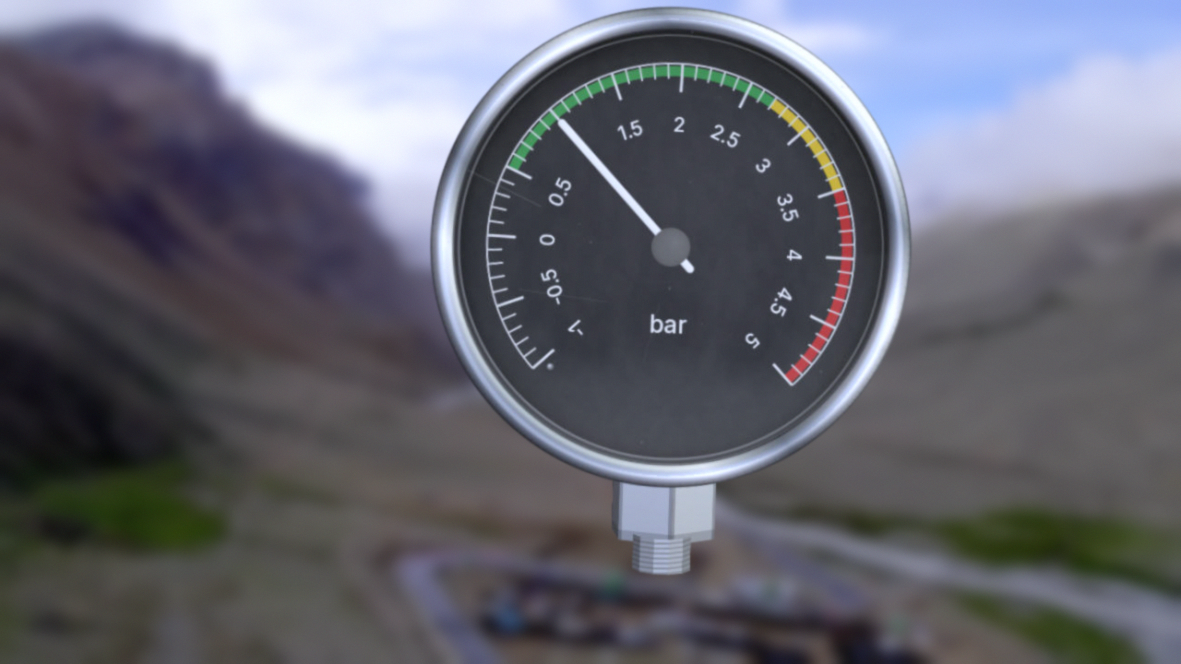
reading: 1 bar
